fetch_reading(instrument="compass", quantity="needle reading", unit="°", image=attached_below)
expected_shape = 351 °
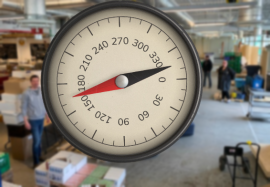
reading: 165 °
